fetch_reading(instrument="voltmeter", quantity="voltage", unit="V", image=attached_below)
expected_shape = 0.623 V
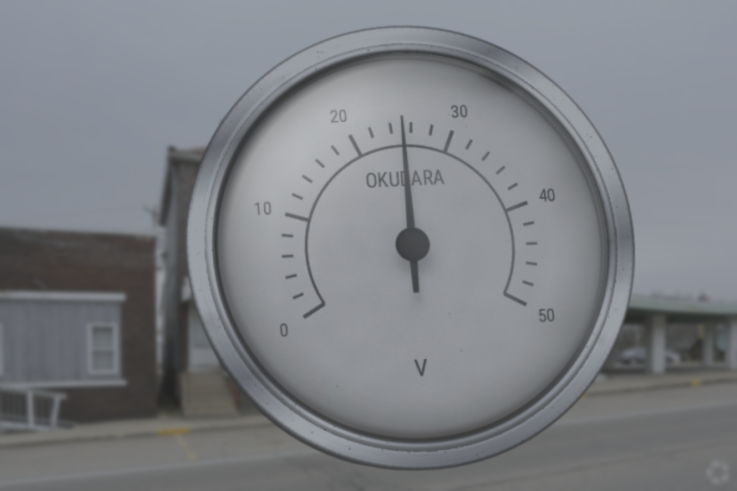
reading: 25 V
